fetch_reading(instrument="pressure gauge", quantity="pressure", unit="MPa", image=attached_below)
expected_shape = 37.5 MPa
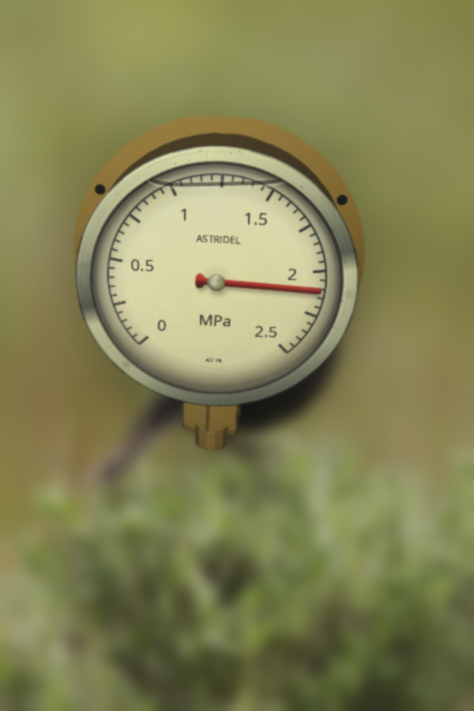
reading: 2.1 MPa
